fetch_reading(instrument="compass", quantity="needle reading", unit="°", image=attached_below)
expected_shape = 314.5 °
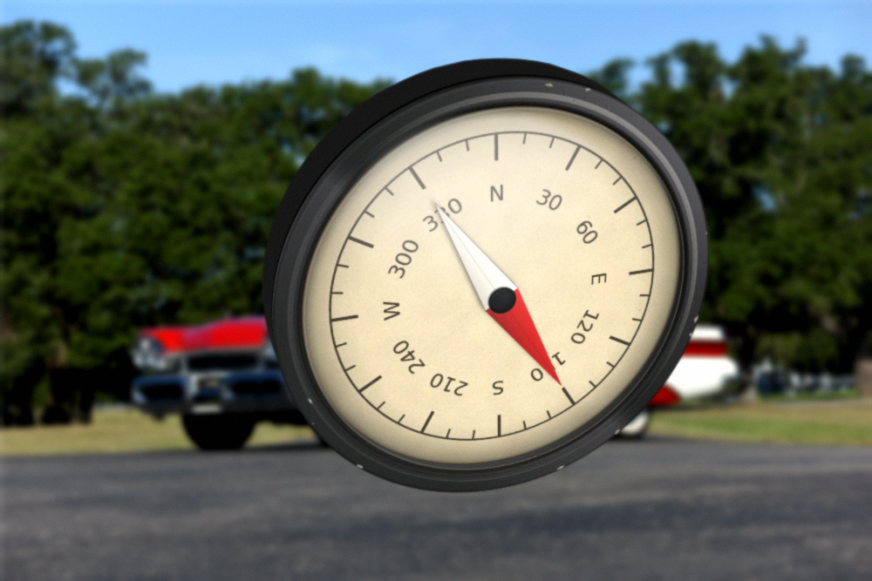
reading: 150 °
